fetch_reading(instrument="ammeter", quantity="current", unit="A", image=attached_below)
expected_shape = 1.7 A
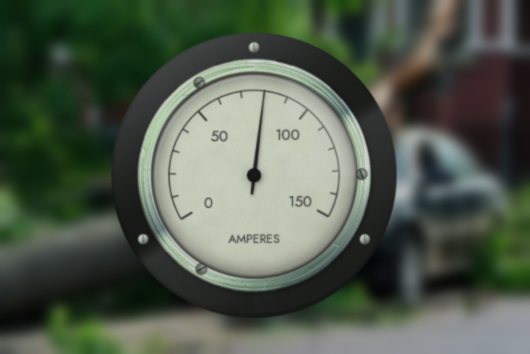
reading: 80 A
